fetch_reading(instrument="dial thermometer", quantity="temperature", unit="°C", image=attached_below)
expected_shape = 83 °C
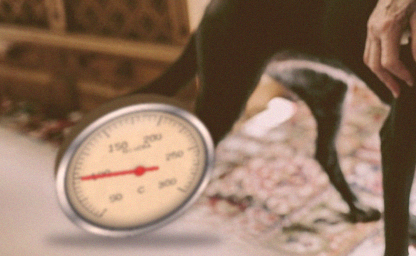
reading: 100 °C
